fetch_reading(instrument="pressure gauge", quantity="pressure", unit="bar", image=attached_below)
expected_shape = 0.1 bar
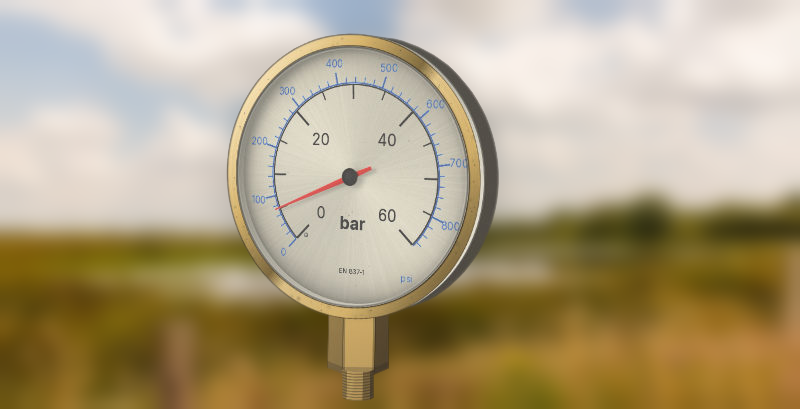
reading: 5 bar
